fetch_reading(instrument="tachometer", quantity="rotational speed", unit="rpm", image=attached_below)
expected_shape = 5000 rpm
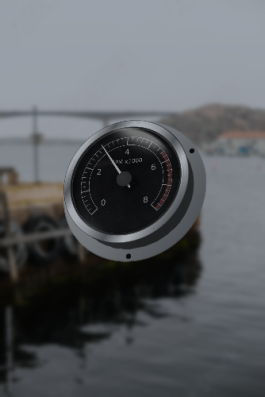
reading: 3000 rpm
